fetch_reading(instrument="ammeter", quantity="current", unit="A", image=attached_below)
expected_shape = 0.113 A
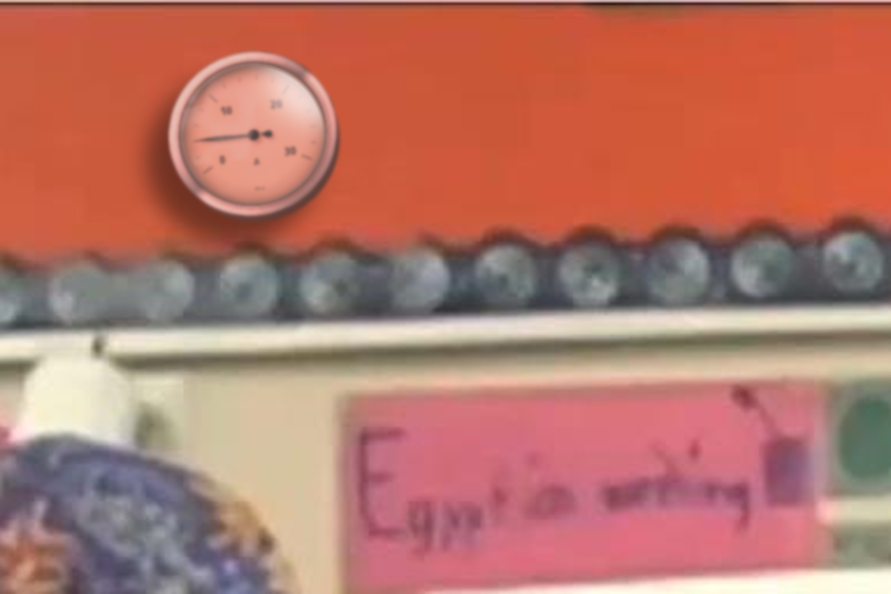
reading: 4 A
